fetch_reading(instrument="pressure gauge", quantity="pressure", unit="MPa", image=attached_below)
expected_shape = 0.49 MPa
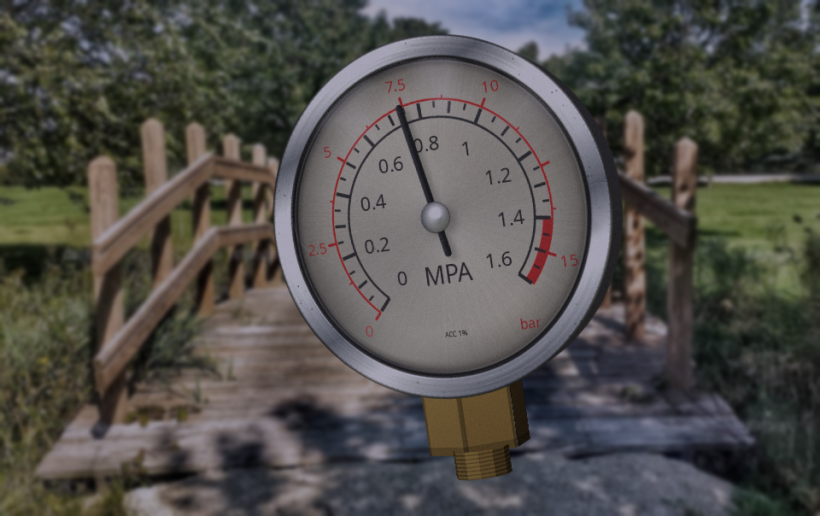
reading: 0.75 MPa
